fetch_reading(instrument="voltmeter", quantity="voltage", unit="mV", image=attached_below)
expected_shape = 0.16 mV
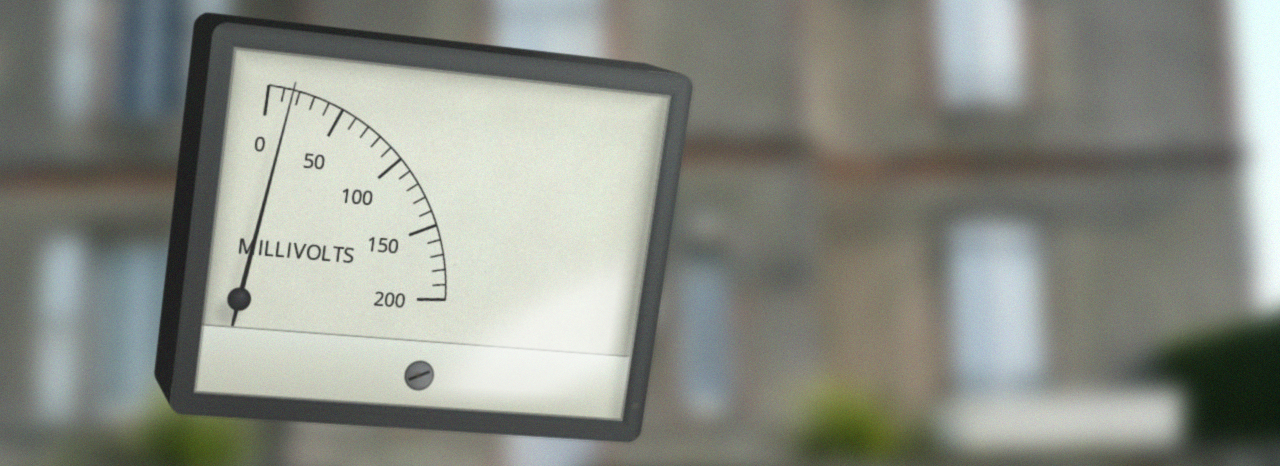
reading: 15 mV
